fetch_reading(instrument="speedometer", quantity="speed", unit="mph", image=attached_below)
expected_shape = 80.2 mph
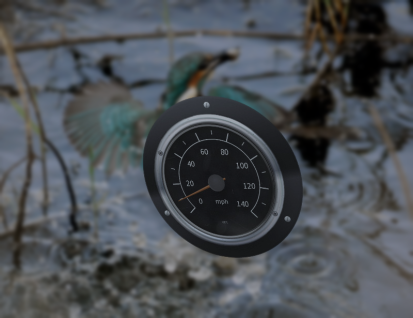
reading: 10 mph
